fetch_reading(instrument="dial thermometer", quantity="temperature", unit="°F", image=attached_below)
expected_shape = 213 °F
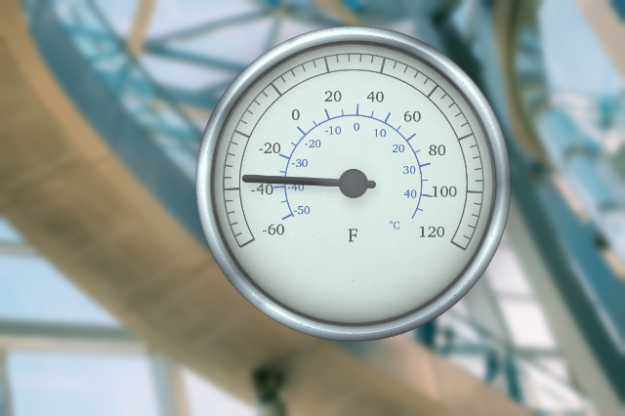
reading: -36 °F
